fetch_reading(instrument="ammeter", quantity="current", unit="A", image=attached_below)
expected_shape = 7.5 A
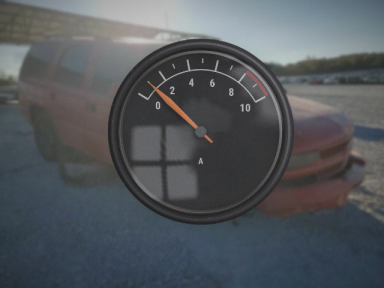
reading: 1 A
